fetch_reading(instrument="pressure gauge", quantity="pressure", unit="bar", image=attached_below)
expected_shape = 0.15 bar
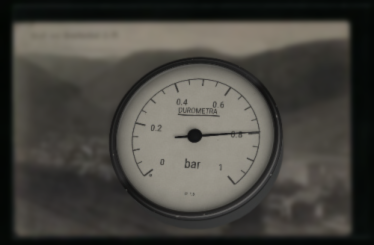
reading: 0.8 bar
